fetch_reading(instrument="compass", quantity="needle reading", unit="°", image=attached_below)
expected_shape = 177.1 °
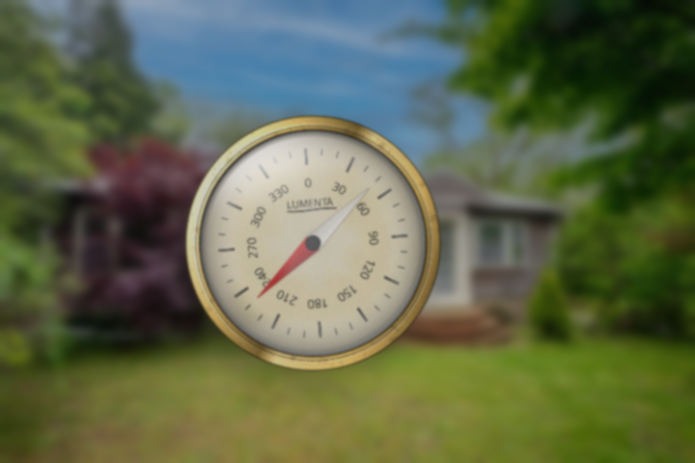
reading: 230 °
